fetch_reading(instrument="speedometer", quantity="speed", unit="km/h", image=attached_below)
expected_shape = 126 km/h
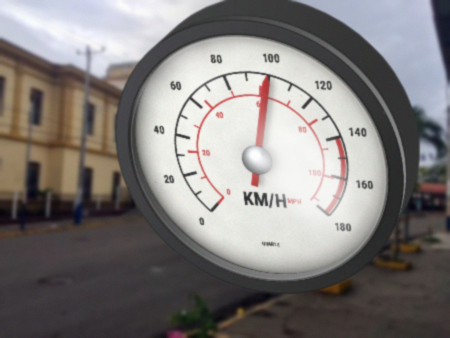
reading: 100 km/h
